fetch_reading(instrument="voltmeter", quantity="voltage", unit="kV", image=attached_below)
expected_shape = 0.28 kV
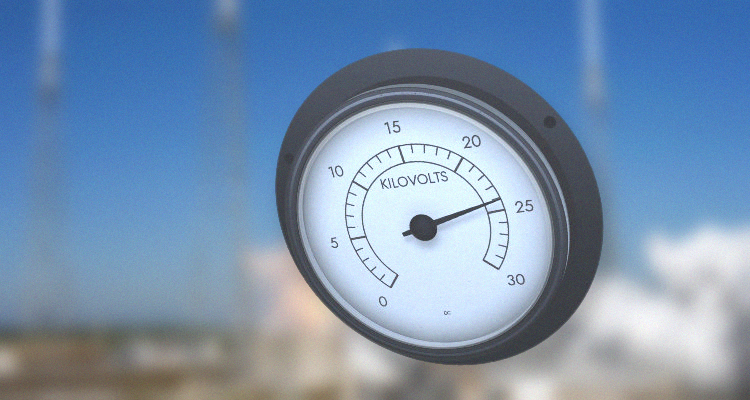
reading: 24 kV
